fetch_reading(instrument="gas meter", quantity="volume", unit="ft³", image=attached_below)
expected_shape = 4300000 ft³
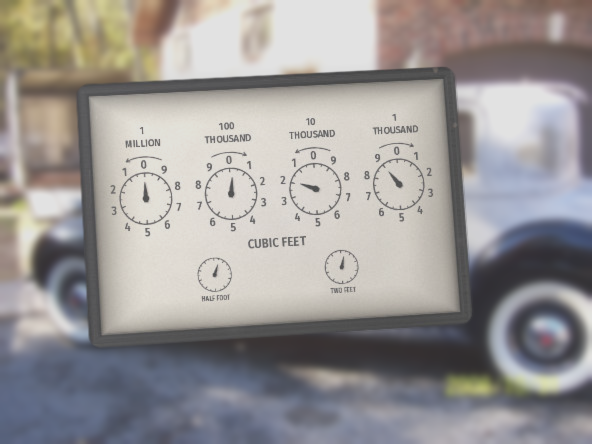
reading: 1900 ft³
